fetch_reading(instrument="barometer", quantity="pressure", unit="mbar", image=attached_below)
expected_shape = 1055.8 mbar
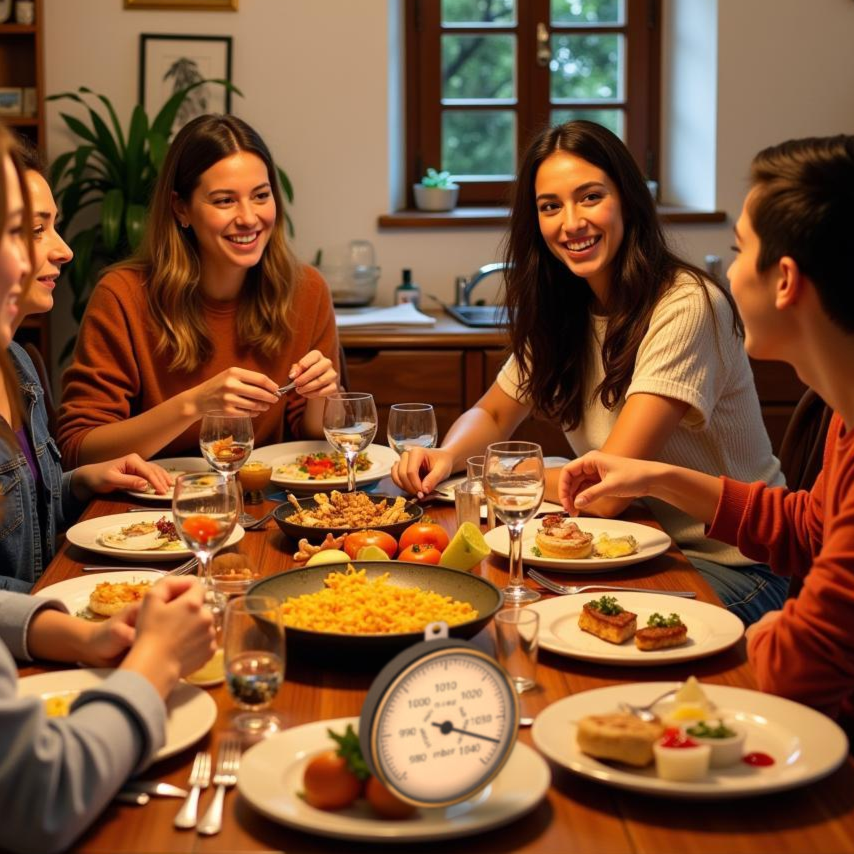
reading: 1035 mbar
